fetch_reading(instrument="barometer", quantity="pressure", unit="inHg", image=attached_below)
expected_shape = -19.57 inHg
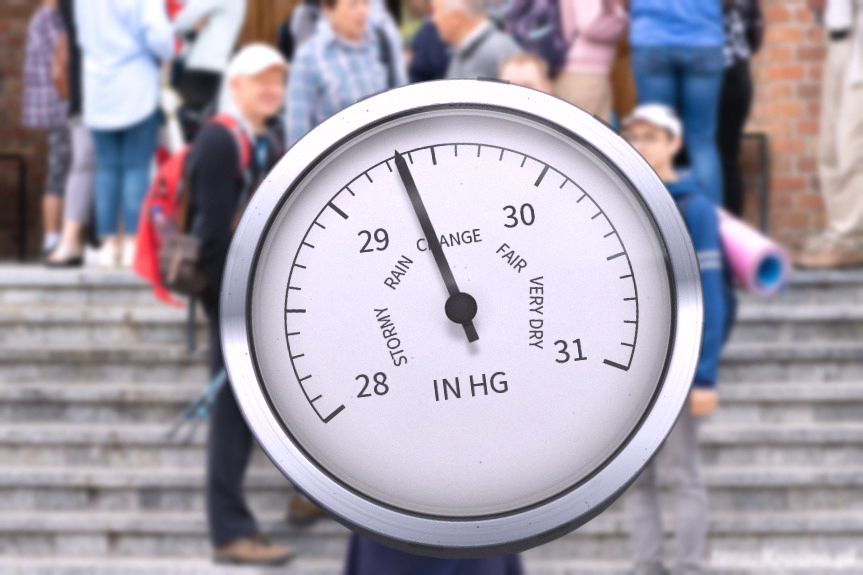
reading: 29.35 inHg
